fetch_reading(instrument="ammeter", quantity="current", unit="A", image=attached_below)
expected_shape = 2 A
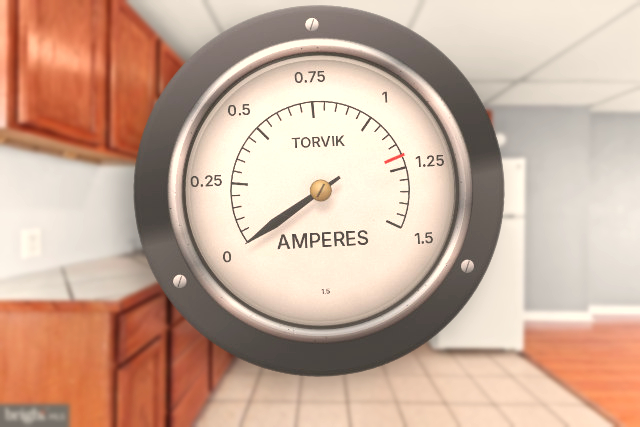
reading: 0 A
